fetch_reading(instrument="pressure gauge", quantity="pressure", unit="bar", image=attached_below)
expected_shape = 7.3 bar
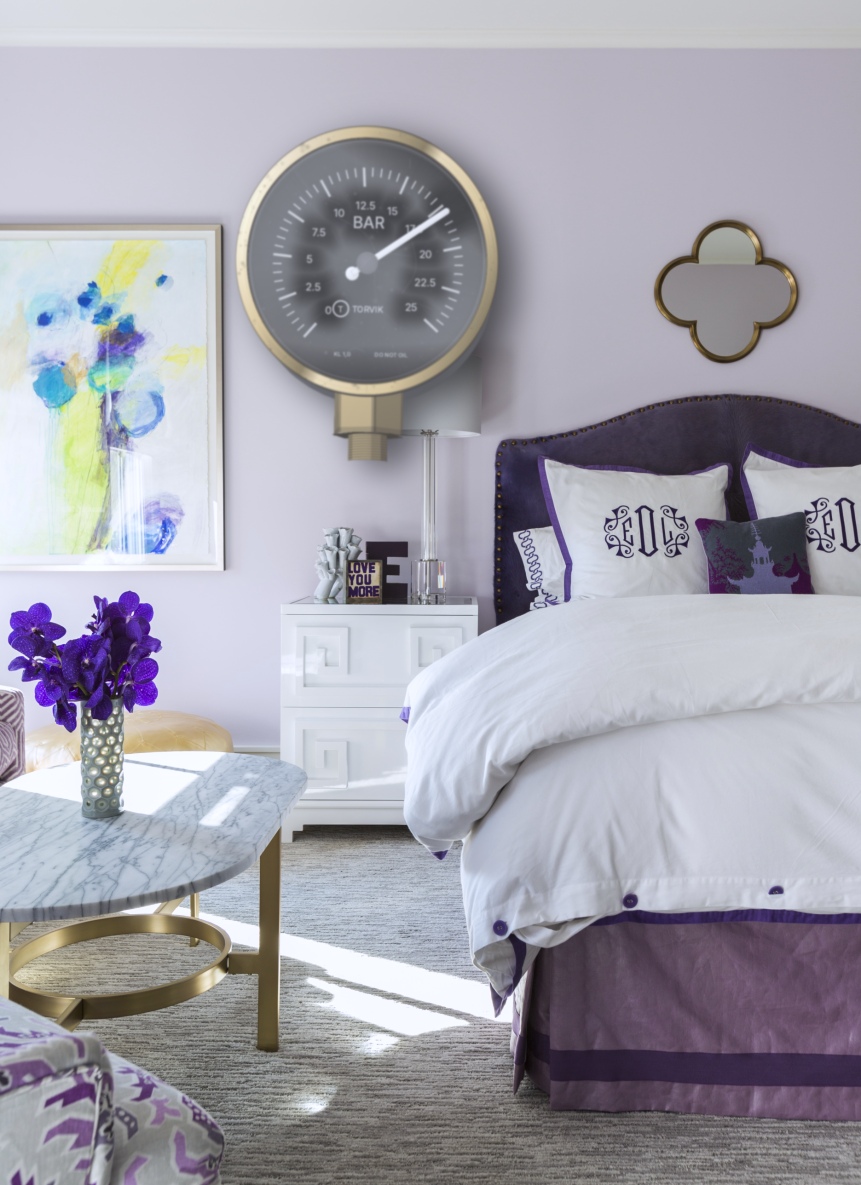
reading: 18 bar
